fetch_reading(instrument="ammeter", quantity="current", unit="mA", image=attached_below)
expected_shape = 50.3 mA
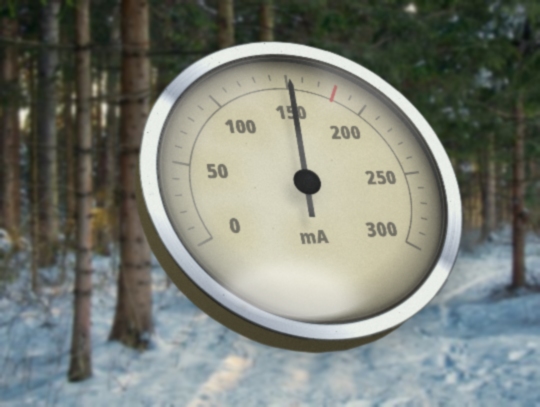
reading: 150 mA
